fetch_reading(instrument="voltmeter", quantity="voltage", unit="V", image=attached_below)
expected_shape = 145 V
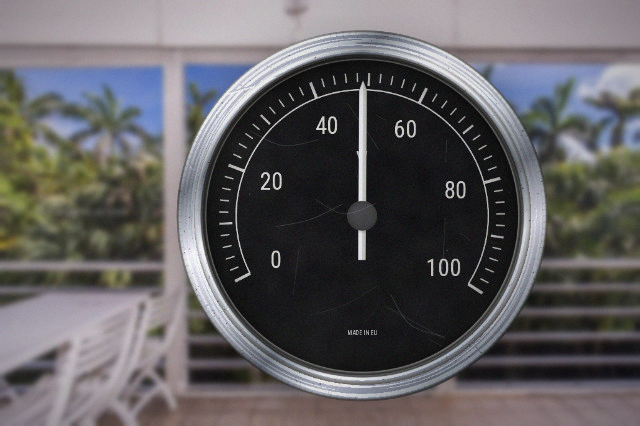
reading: 49 V
